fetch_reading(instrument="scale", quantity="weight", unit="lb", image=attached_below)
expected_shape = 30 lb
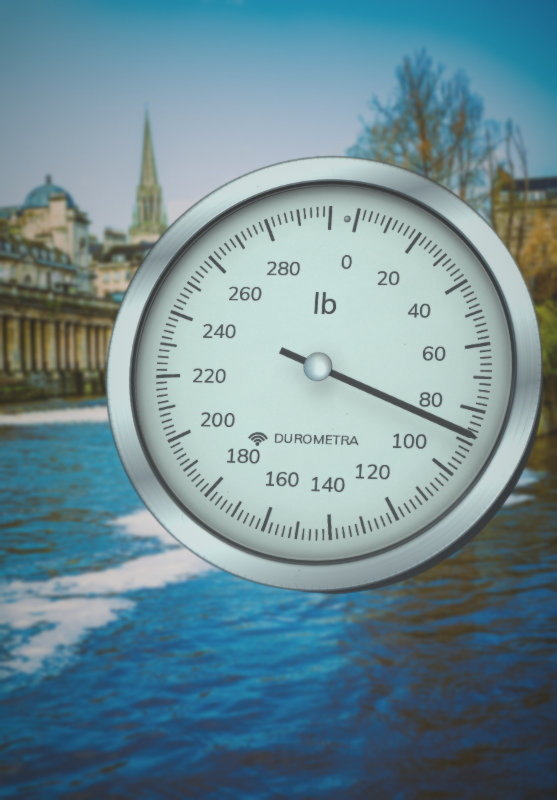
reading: 88 lb
